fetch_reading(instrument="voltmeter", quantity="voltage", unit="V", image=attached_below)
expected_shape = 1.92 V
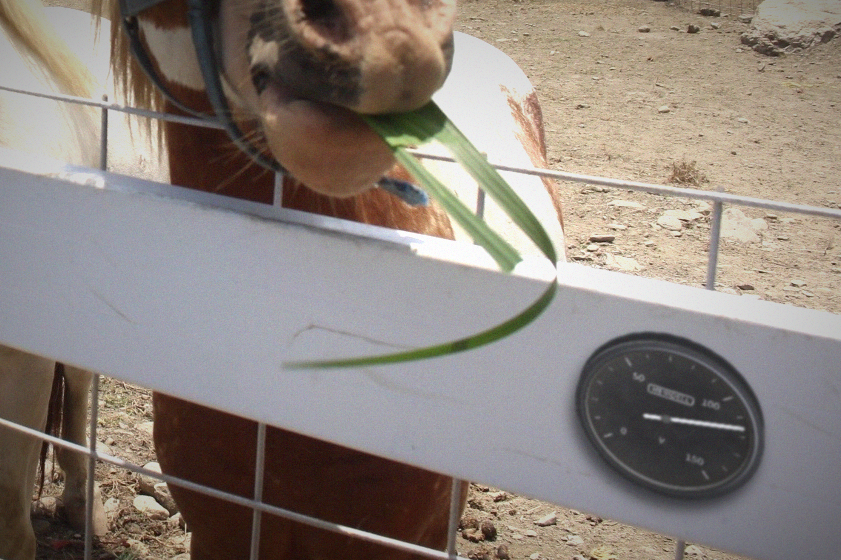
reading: 115 V
